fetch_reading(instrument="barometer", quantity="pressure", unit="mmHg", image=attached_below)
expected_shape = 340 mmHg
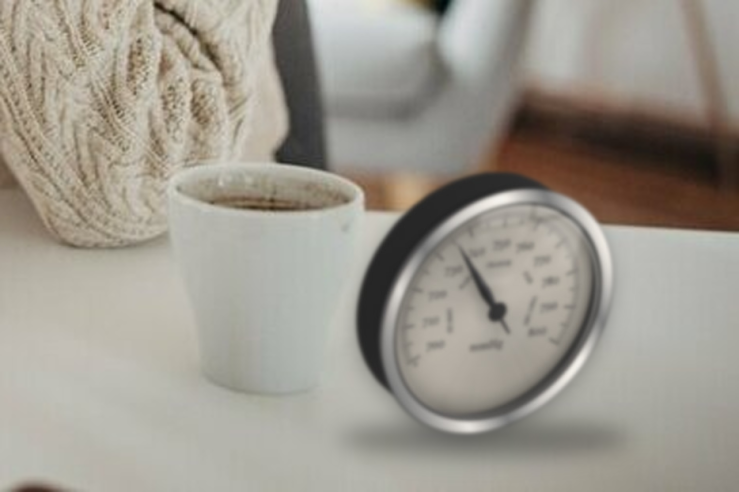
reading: 735 mmHg
